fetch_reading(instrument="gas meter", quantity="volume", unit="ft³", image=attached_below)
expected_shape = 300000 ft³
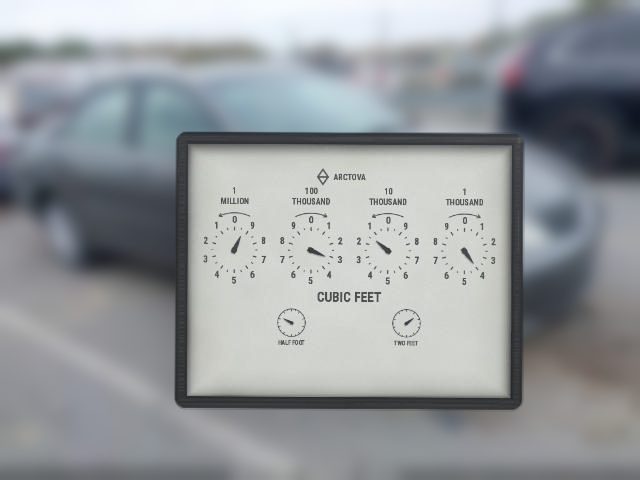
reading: 931400 ft³
